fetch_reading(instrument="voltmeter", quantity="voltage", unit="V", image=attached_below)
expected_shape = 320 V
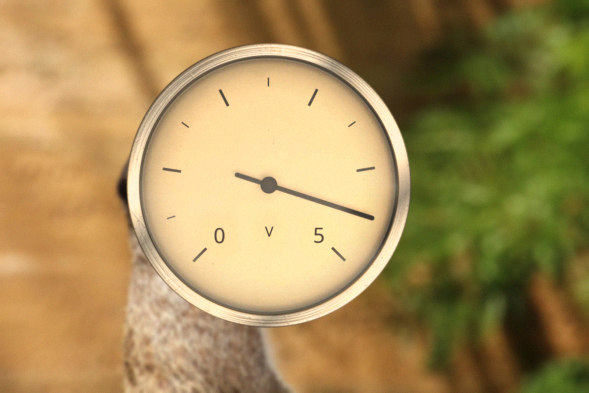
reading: 4.5 V
